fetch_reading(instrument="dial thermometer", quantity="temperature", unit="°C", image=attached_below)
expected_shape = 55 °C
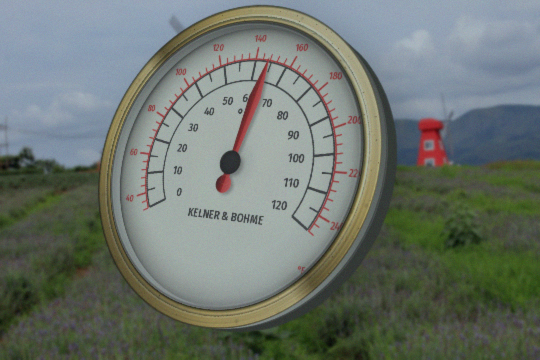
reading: 65 °C
